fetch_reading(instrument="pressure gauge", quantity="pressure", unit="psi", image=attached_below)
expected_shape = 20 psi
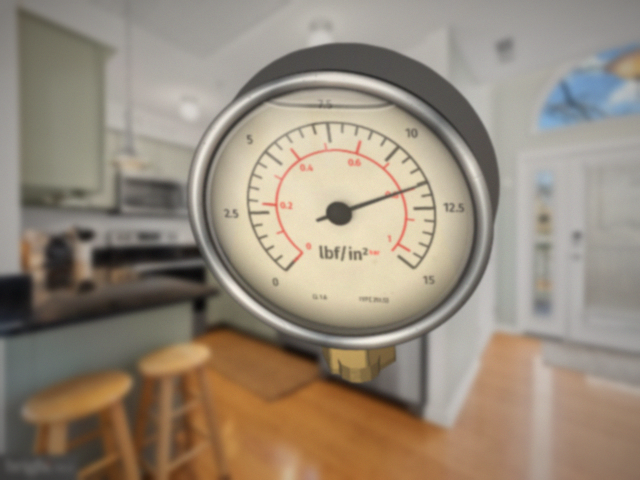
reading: 11.5 psi
